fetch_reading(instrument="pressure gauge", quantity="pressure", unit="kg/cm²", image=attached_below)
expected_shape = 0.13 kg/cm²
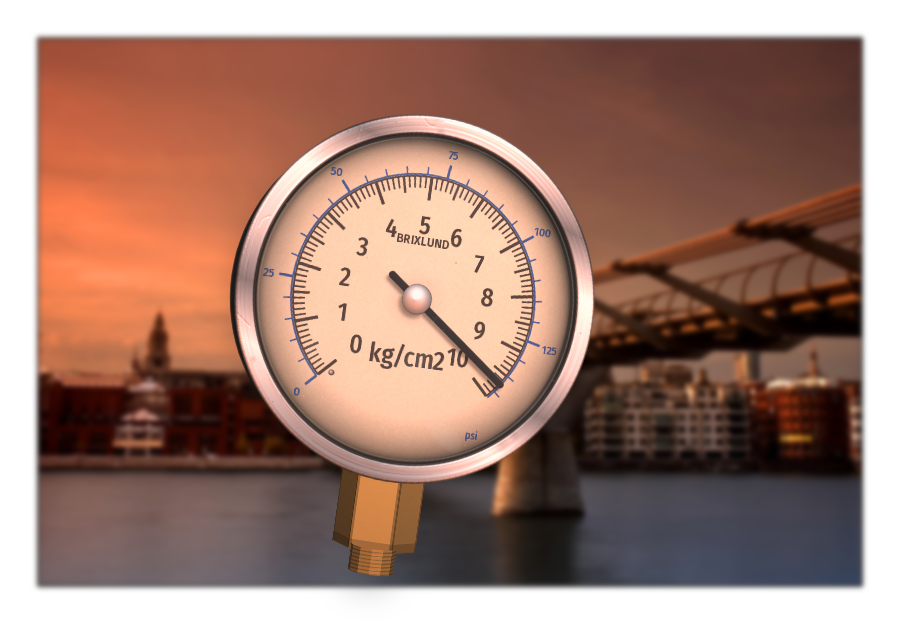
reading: 9.7 kg/cm²
